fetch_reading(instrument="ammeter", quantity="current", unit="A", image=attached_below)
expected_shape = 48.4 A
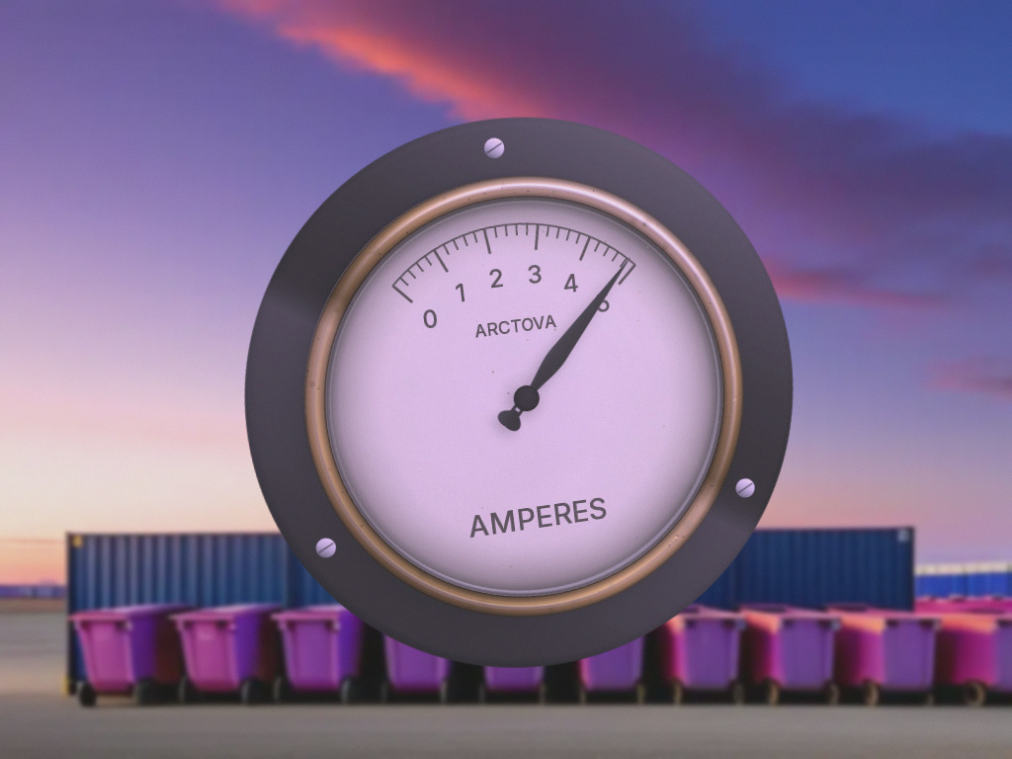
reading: 4.8 A
